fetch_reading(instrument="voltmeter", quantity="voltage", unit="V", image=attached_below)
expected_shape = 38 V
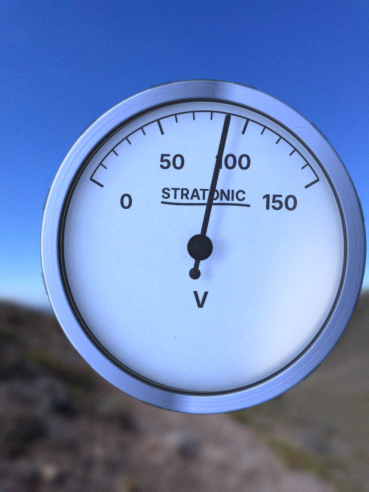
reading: 90 V
